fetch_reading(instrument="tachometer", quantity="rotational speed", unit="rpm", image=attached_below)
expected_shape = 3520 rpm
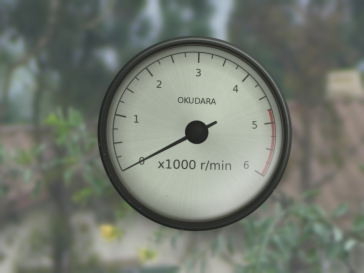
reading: 0 rpm
